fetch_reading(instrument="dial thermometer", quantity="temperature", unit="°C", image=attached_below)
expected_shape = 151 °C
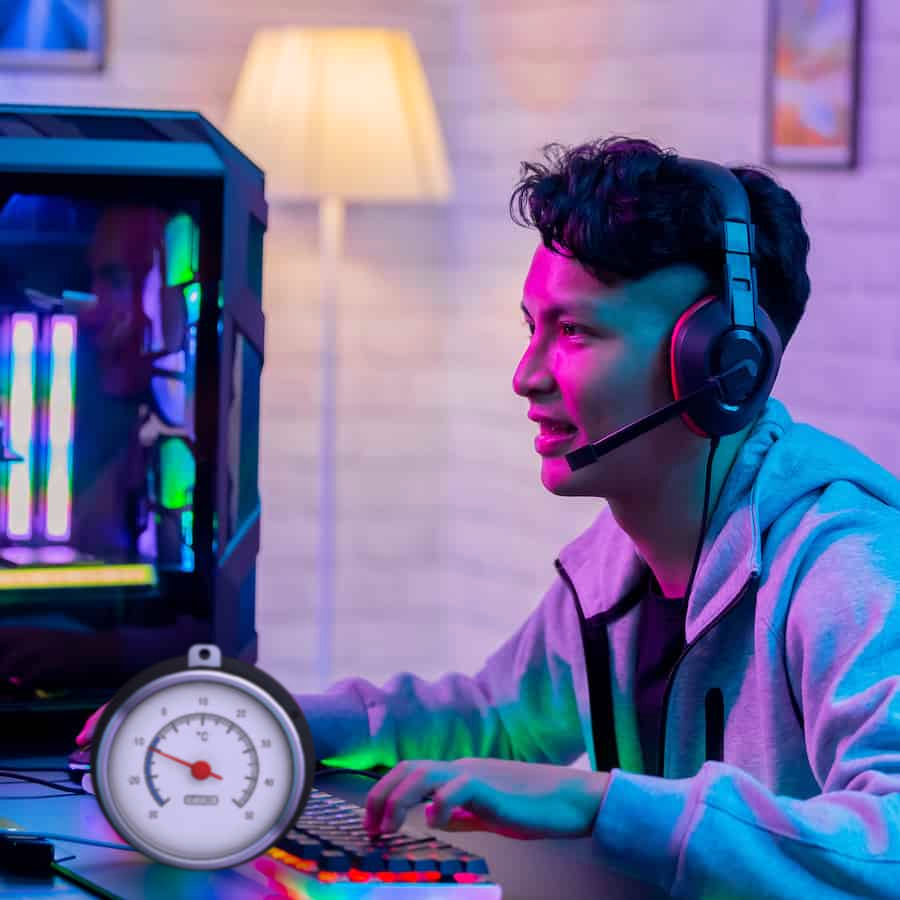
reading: -10 °C
